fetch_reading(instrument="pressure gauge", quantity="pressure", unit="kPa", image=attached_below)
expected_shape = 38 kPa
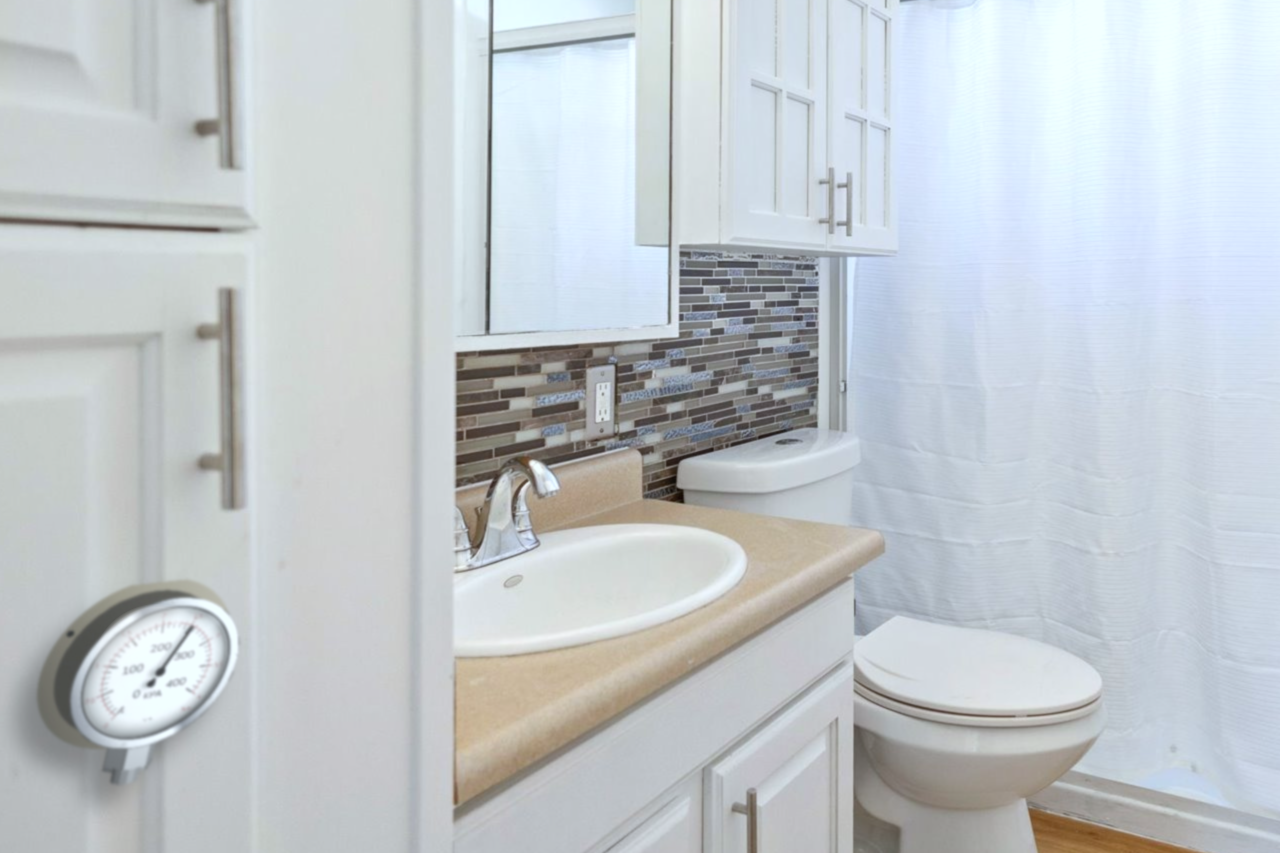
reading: 250 kPa
